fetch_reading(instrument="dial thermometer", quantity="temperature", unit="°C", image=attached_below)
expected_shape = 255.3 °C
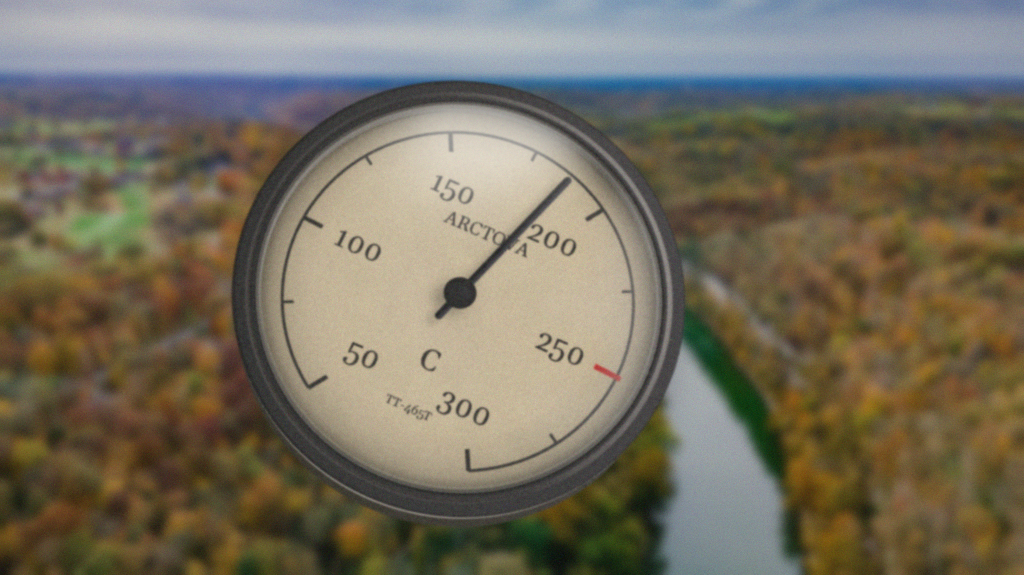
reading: 187.5 °C
